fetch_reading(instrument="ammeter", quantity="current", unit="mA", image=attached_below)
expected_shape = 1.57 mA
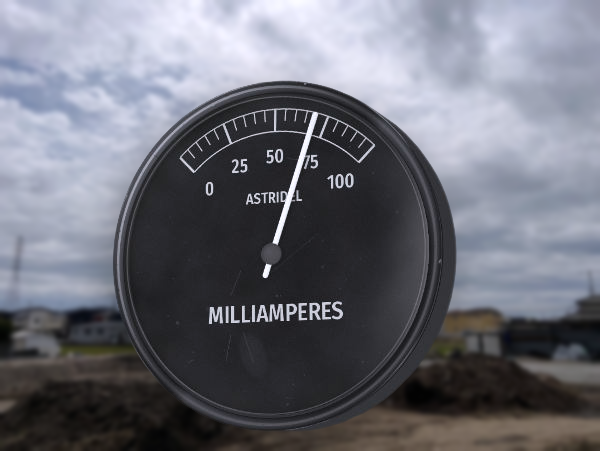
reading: 70 mA
